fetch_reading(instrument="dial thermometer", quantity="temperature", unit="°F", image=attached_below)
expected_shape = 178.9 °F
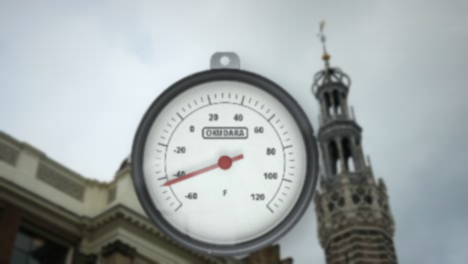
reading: -44 °F
